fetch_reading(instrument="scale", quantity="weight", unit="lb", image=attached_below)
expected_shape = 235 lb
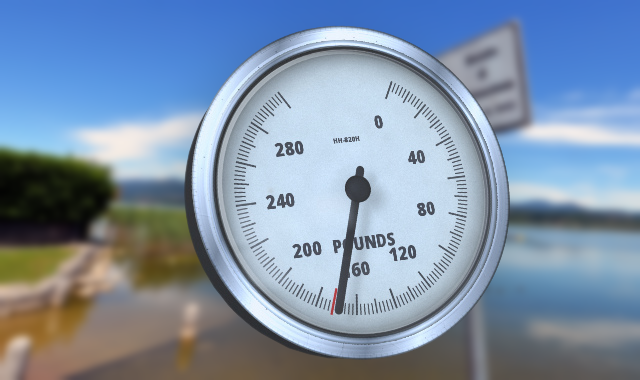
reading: 170 lb
